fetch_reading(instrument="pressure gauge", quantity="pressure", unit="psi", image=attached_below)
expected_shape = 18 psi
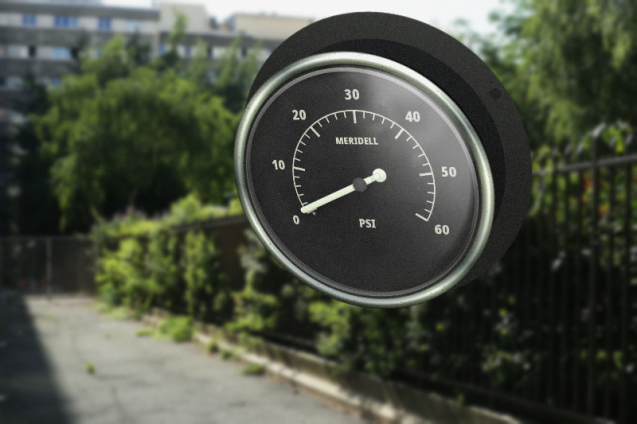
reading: 1 psi
